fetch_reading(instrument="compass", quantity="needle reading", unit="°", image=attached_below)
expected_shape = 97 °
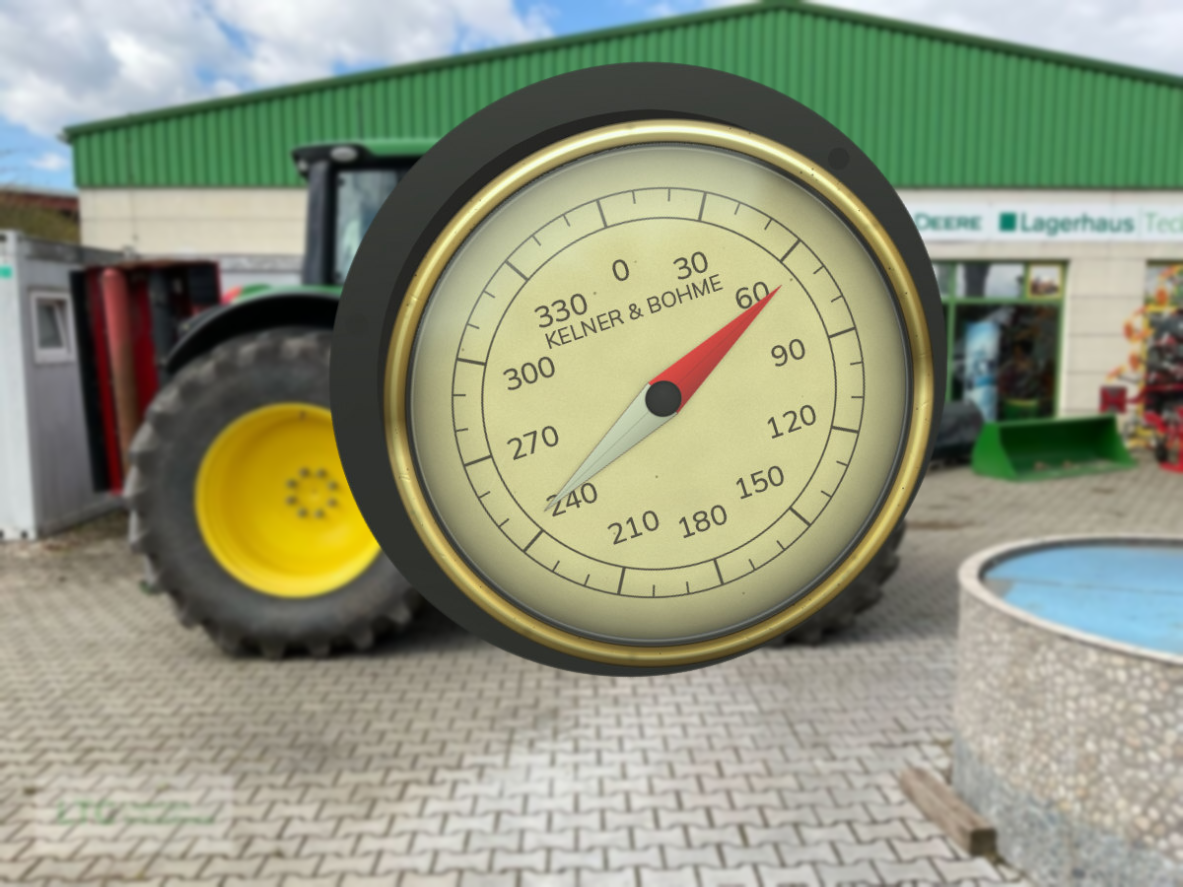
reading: 65 °
